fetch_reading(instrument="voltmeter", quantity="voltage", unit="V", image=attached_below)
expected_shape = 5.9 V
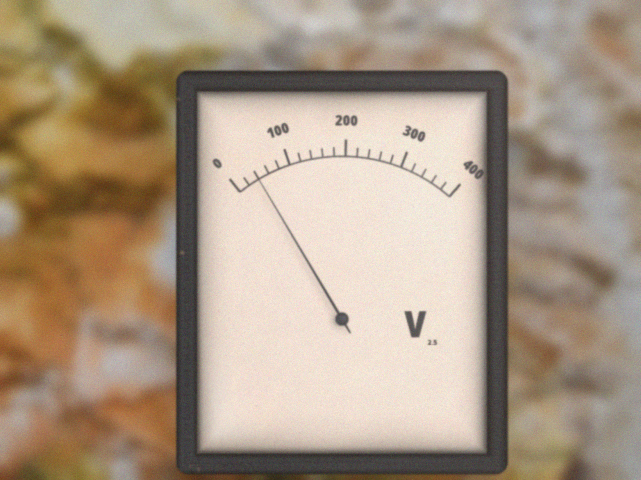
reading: 40 V
